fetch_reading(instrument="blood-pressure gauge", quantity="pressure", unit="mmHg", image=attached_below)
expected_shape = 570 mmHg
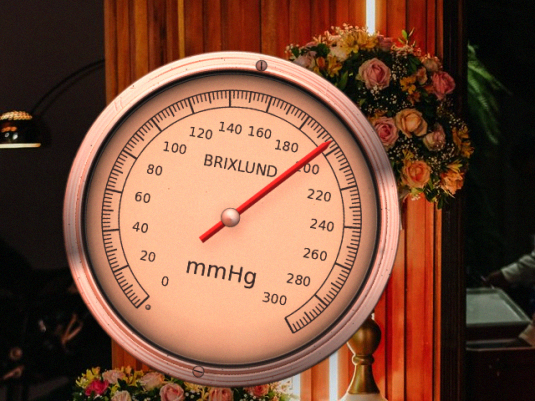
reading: 196 mmHg
